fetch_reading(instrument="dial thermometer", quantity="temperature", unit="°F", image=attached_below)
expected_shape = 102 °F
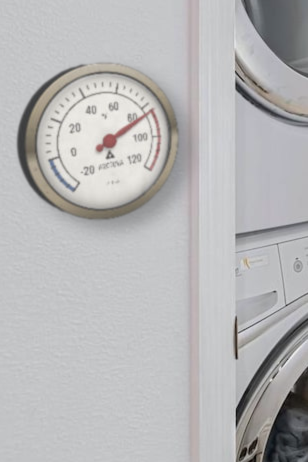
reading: 84 °F
